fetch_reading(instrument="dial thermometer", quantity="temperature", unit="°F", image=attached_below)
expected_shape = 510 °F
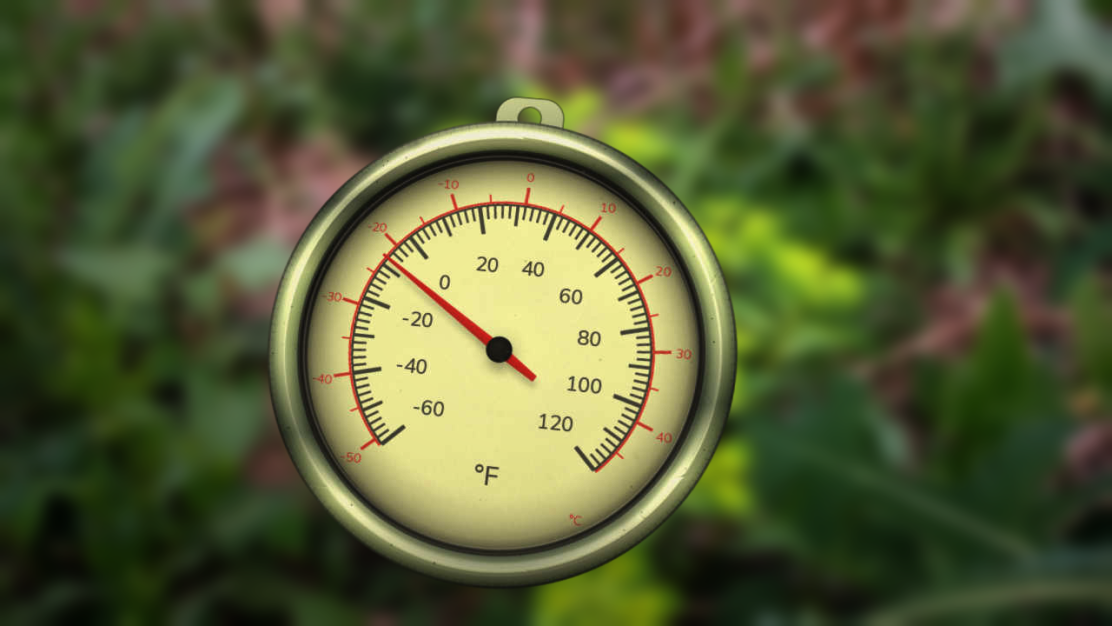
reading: -8 °F
